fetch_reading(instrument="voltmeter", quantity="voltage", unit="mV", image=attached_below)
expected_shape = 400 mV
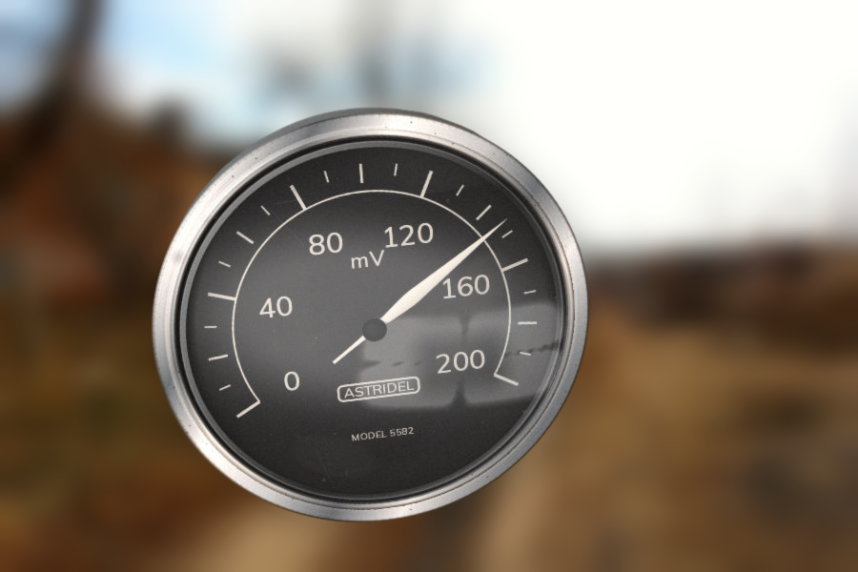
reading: 145 mV
